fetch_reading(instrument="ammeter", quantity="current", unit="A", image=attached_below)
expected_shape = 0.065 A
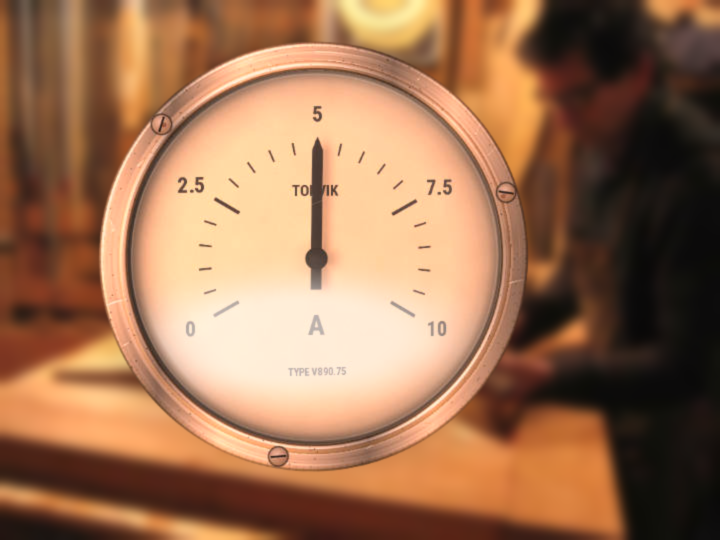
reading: 5 A
